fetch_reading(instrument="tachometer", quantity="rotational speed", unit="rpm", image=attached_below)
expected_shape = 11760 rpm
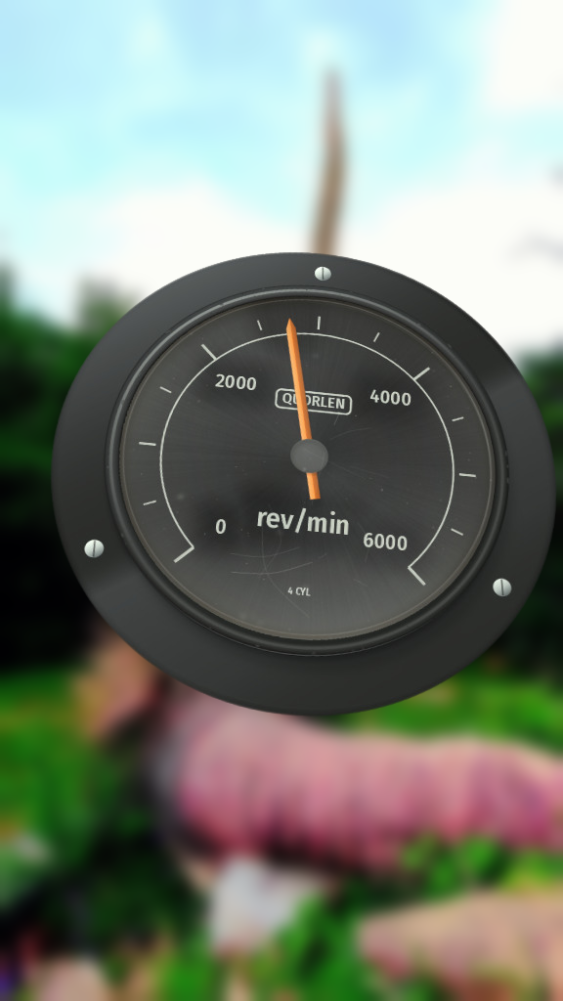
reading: 2750 rpm
